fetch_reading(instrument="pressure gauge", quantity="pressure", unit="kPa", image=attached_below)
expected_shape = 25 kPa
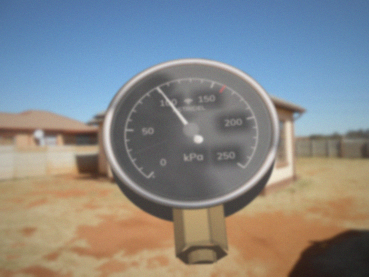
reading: 100 kPa
